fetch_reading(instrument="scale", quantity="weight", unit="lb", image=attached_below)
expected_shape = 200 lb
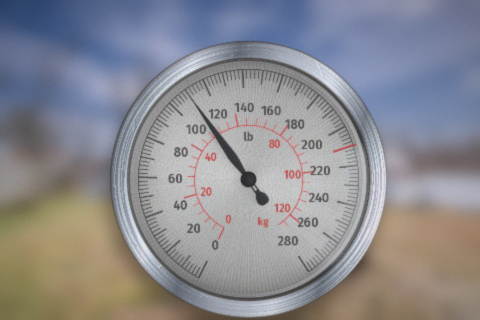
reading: 110 lb
